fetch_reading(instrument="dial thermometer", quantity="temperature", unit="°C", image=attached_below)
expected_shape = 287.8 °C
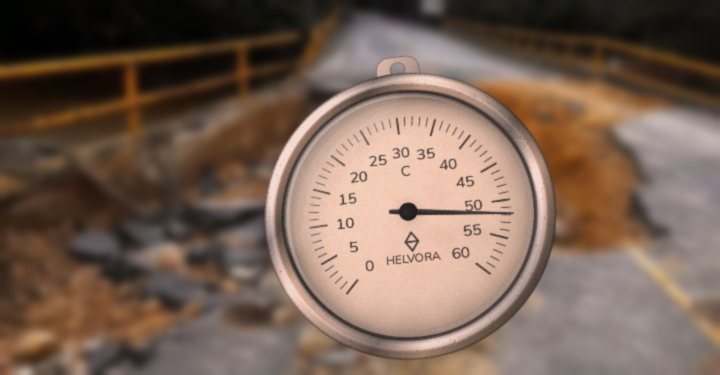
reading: 52 °C
